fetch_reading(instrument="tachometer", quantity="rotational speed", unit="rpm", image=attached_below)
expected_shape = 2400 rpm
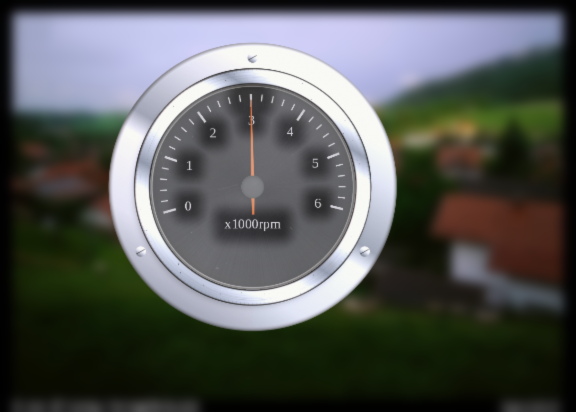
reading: 3000 rpm
